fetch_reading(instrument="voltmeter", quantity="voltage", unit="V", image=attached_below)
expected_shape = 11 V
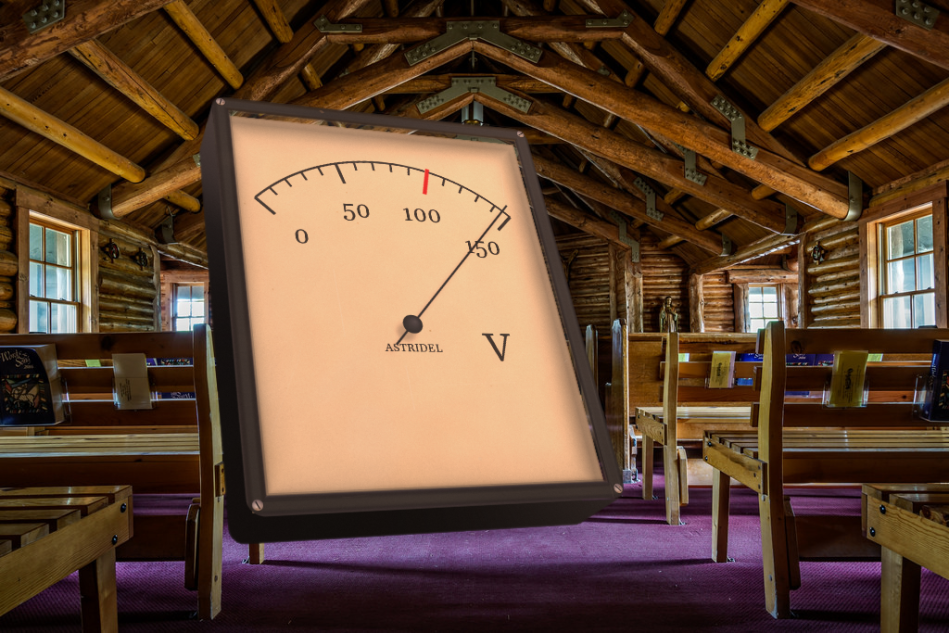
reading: 145 V
